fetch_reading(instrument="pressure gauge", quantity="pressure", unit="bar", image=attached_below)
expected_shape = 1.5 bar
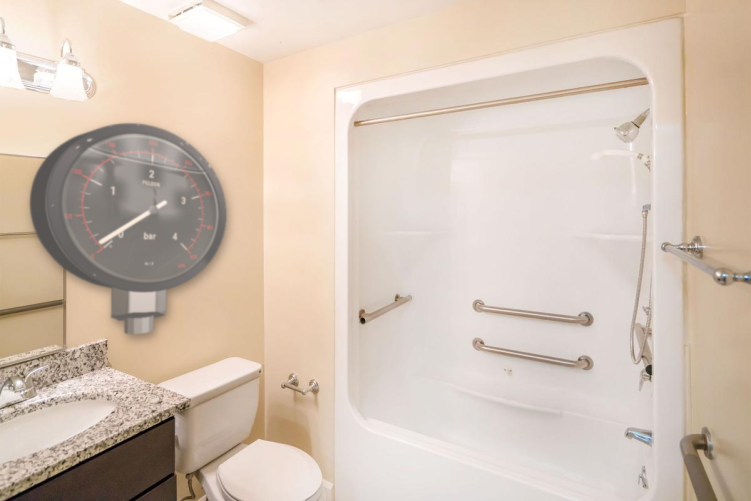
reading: 0.1 bar
